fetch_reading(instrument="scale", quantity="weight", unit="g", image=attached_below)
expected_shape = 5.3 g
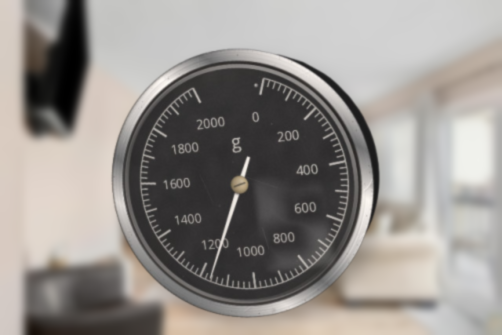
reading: 1160 g
